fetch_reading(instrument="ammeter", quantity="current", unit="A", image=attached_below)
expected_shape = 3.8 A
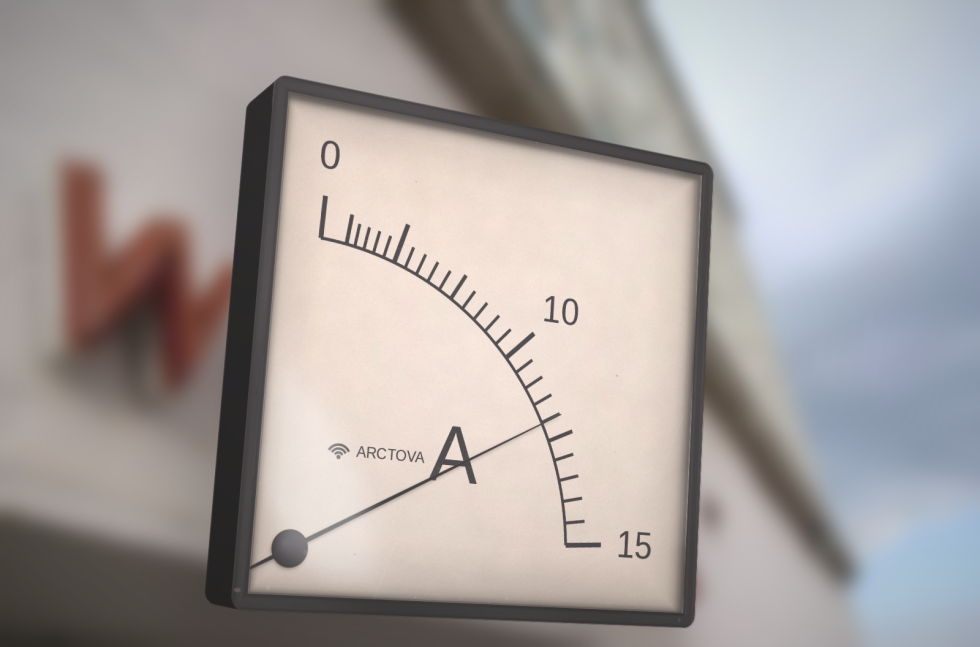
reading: 12 A
